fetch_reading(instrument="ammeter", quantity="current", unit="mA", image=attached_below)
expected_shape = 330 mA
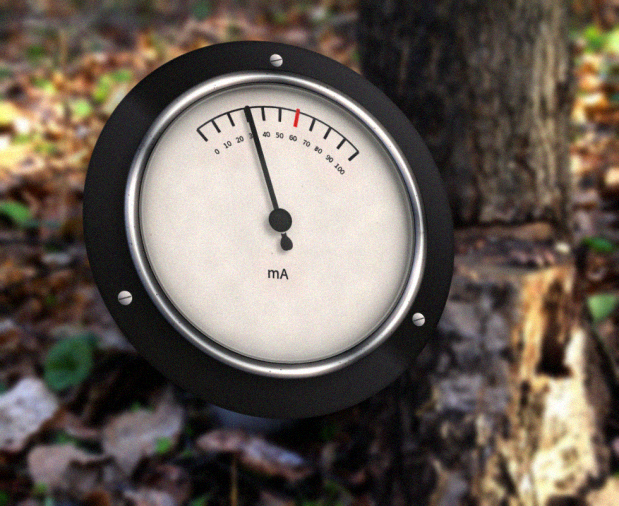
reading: 30 mA
